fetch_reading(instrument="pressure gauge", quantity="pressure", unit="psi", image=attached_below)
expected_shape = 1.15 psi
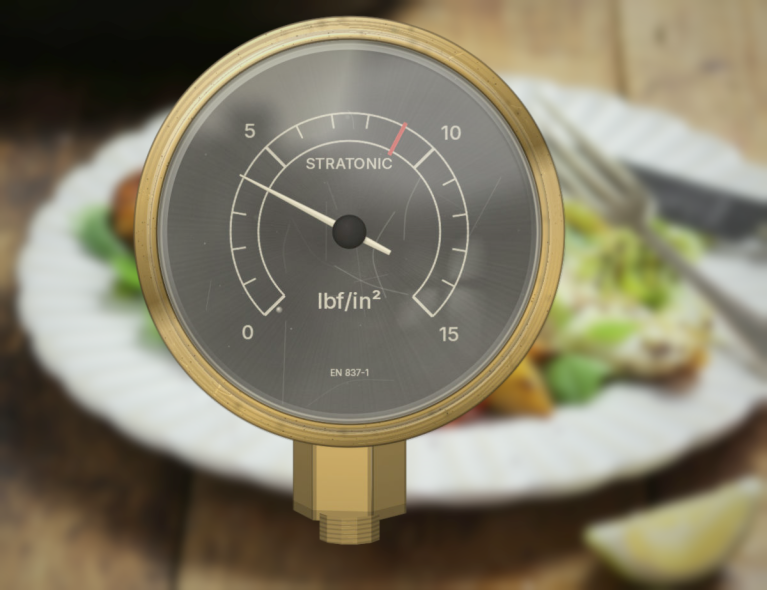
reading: 4 psi
